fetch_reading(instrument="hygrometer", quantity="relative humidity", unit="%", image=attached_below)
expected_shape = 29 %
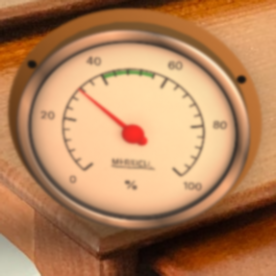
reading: 32 %
